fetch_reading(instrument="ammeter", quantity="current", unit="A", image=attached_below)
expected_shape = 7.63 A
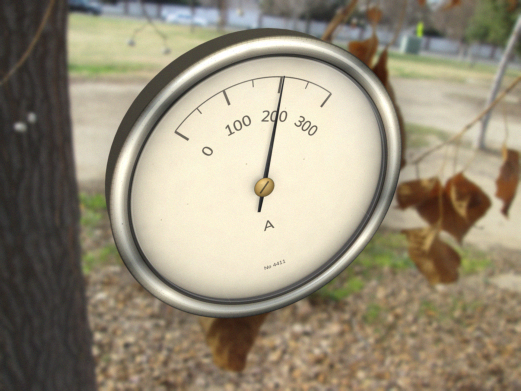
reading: 200 A
